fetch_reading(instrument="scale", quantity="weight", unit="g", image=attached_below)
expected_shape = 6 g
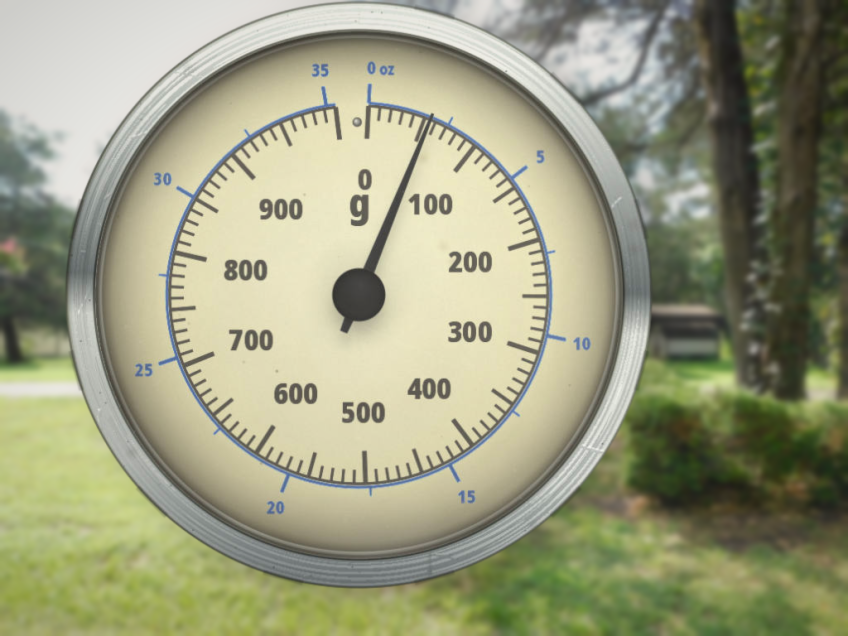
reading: 55 g
